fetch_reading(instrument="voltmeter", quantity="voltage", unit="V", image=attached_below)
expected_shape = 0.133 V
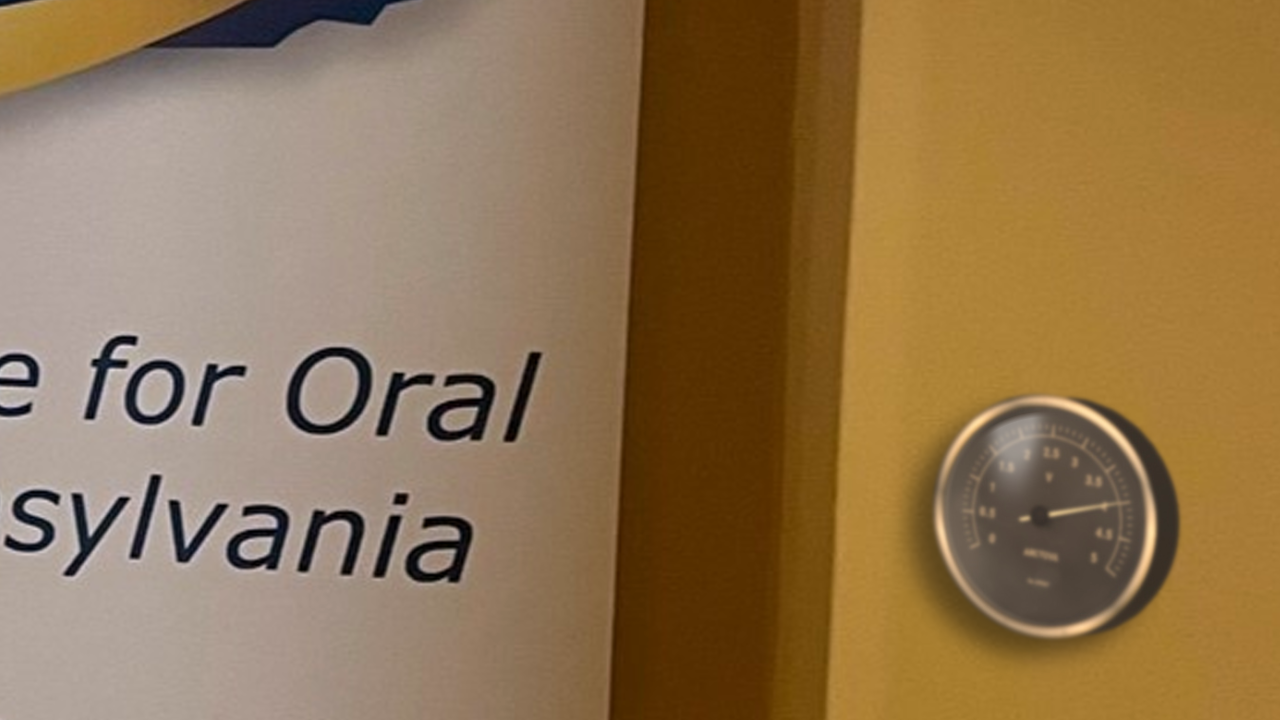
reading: 4 V
